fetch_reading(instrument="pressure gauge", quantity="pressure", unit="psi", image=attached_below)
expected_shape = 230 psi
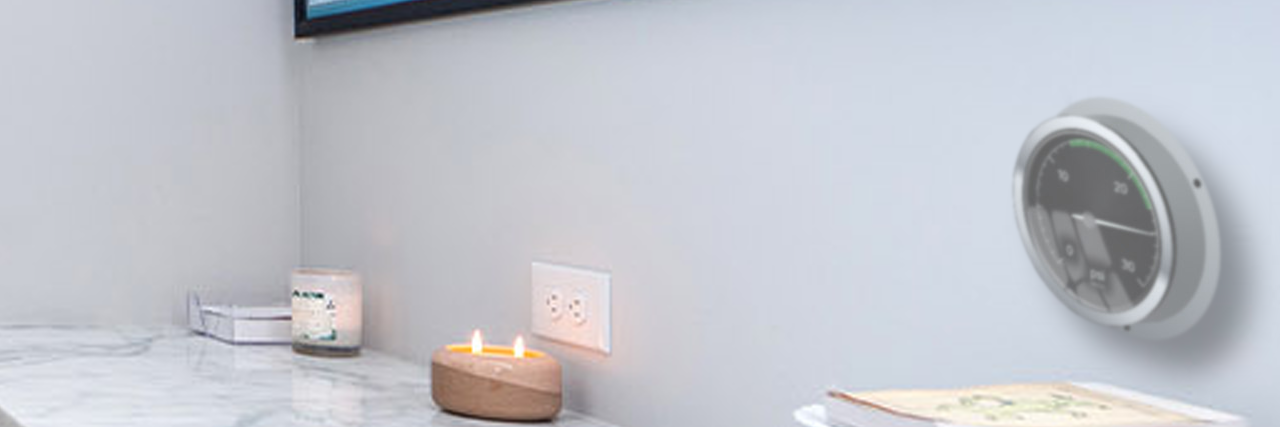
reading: 25 psi
